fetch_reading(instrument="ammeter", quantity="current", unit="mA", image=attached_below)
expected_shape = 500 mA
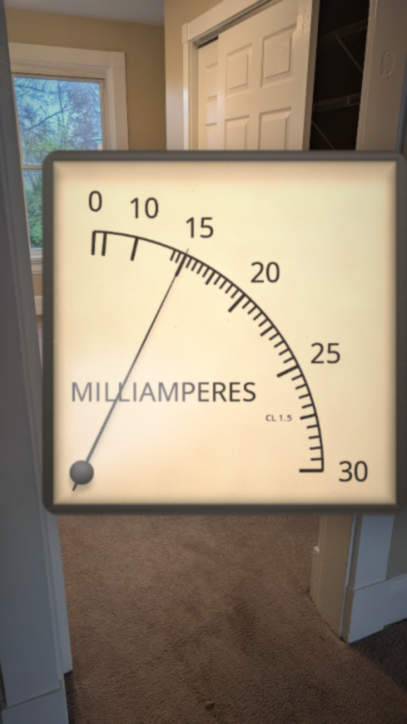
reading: 15 mA
